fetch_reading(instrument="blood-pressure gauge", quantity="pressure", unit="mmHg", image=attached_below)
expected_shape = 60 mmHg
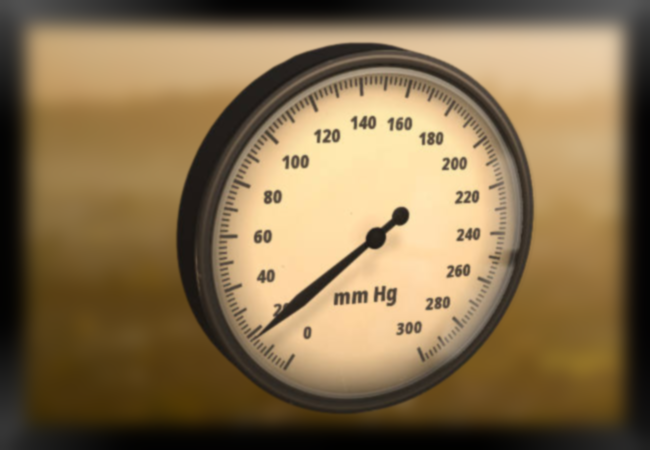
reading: 20 mmHg
